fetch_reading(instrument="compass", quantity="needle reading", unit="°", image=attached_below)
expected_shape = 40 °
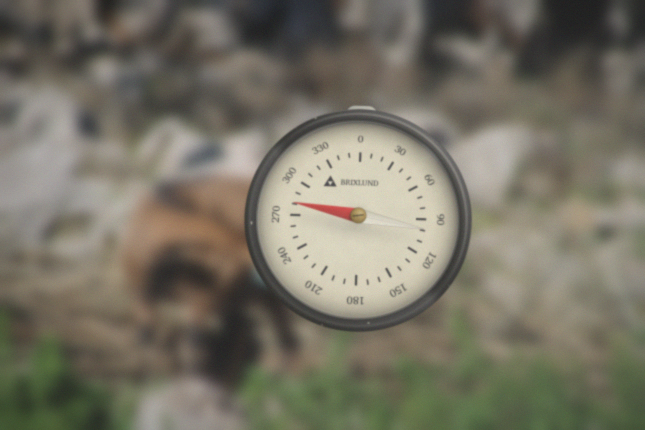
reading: 280 °
